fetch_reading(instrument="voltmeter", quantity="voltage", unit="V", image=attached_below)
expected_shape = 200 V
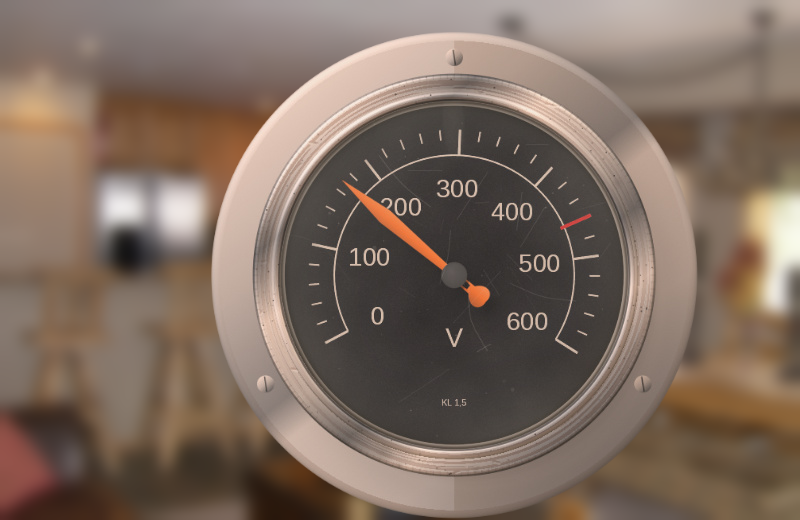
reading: 170 V
